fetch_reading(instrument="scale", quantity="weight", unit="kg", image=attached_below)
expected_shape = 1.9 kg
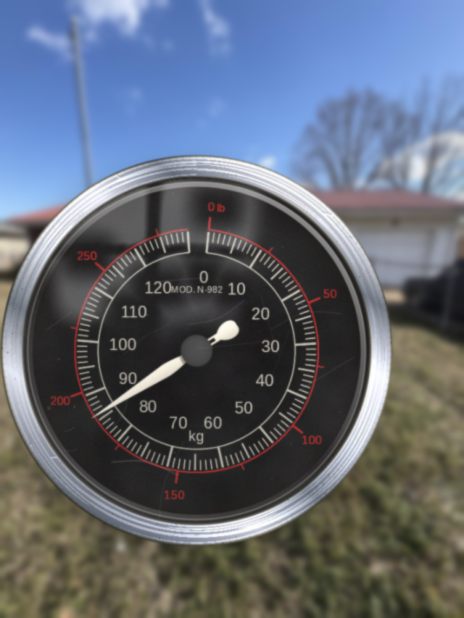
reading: 86 kg
